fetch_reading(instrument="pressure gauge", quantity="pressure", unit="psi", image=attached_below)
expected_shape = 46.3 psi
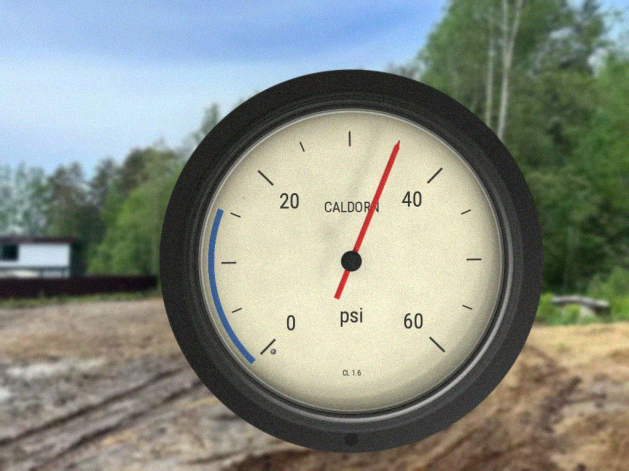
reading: 35 psi
